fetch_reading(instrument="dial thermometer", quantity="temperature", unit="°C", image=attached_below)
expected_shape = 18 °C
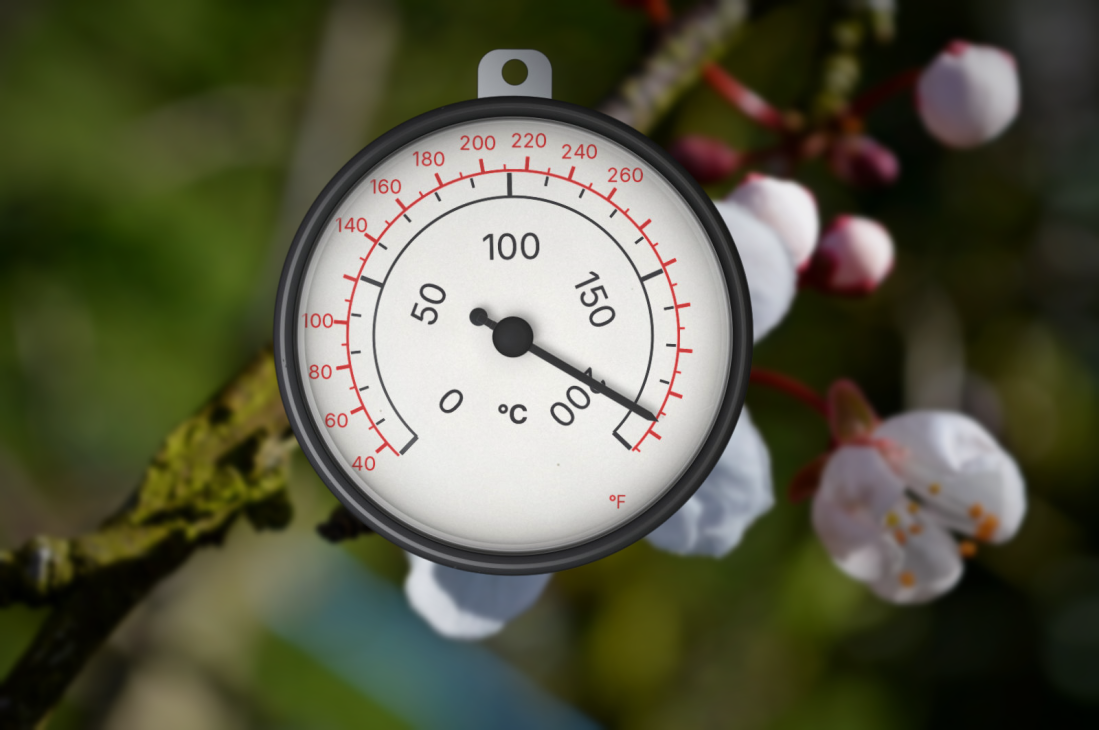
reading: 190 °C
